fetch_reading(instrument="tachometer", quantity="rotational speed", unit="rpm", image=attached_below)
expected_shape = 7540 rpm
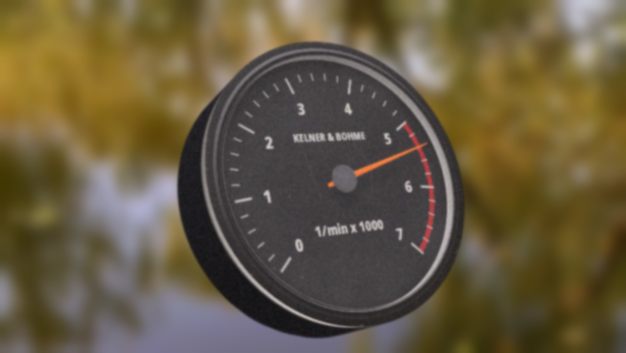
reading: 5400 rpm
